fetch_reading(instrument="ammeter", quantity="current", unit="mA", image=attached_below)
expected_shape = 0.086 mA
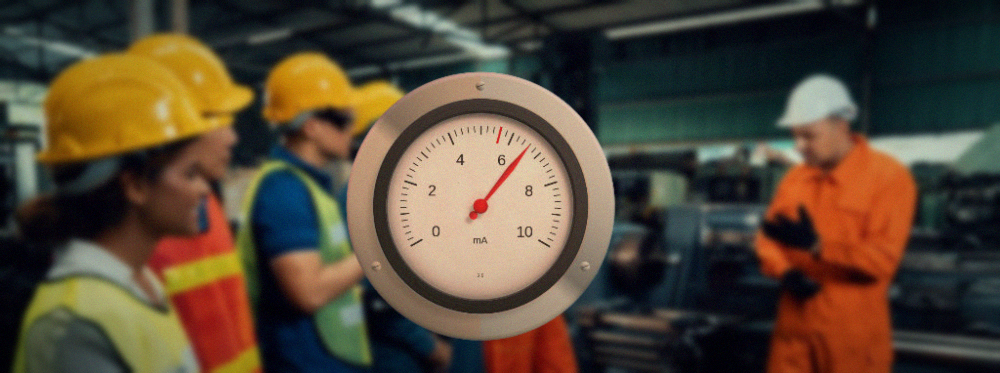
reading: 6.6 mA
